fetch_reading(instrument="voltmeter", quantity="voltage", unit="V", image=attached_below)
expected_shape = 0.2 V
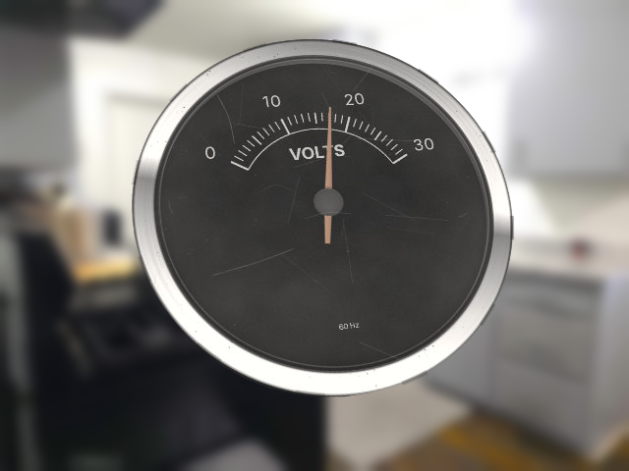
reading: 17 V
